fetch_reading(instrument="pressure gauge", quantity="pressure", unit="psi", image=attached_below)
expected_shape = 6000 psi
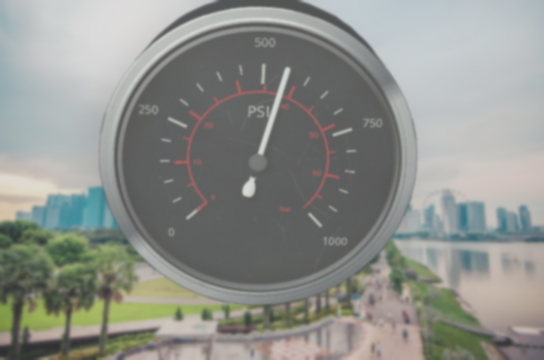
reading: 550 psi
